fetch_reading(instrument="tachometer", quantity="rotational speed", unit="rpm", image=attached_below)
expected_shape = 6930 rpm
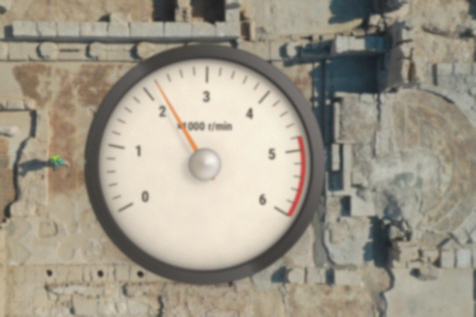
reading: 2200 rpm
